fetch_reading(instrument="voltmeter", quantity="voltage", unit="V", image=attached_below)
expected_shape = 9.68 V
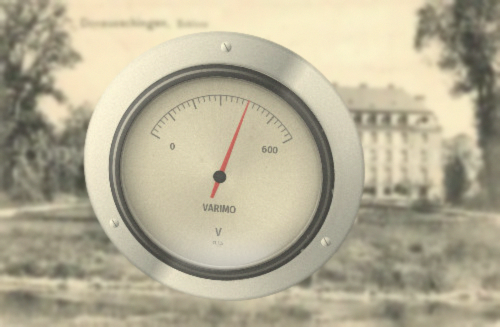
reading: 400 V
